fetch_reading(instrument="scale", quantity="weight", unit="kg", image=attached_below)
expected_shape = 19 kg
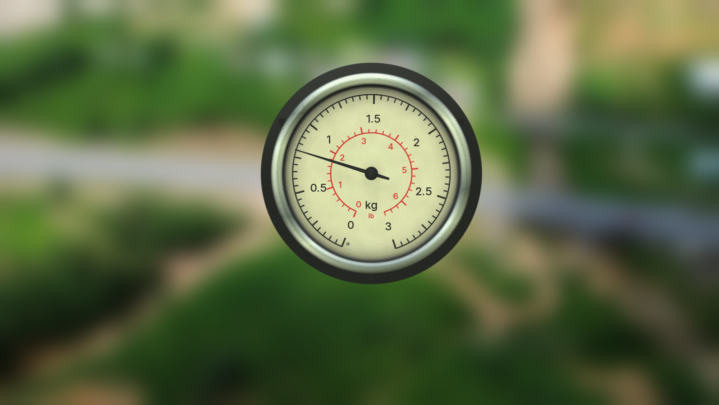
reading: 0.8 kg
